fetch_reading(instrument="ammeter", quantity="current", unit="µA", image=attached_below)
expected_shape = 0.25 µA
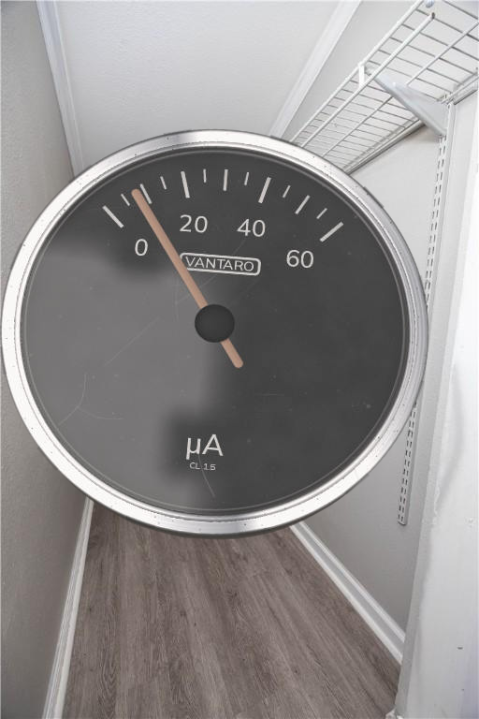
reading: 7.5 µA
